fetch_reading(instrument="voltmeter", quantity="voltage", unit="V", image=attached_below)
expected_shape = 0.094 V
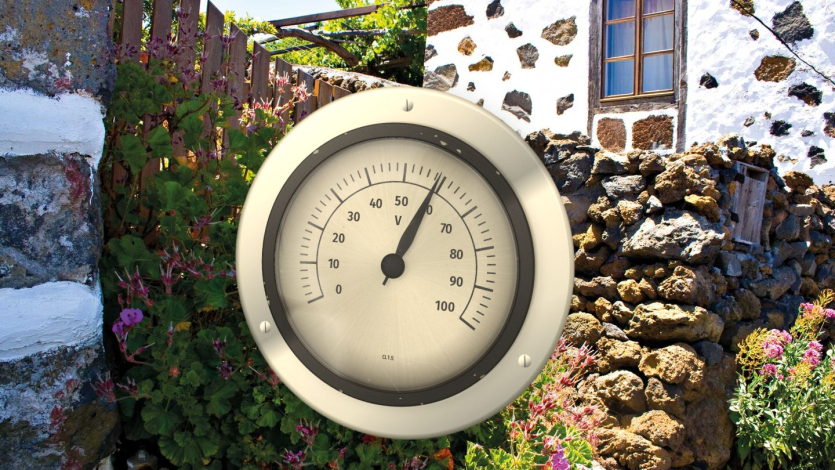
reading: 59 V
